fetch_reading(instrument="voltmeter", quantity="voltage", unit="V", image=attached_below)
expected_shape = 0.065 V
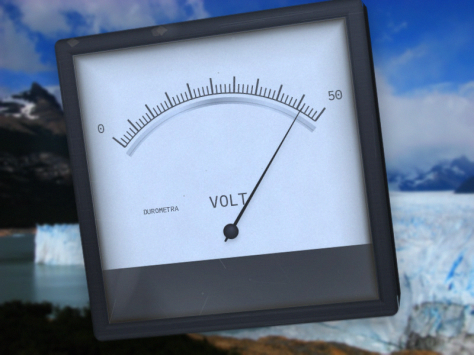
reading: 46 V
